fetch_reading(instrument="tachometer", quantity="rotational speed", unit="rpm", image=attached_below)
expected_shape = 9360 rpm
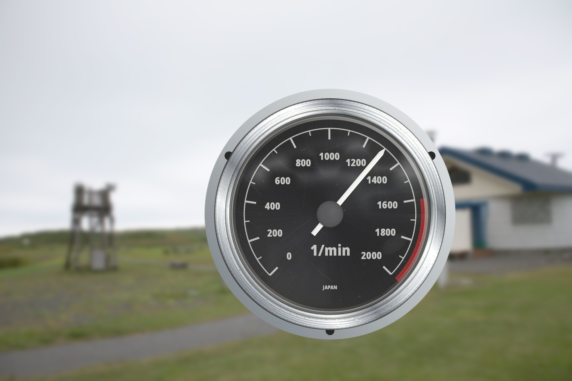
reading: 1300 rpm
